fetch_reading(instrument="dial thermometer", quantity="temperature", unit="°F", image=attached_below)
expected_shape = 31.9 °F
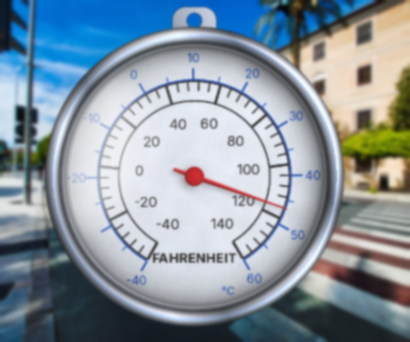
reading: 116 °F
